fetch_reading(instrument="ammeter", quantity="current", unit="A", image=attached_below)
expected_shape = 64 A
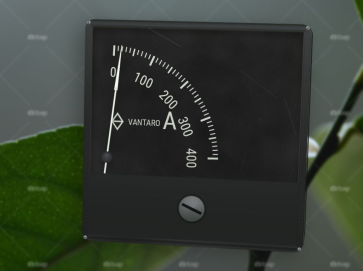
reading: 20 A
